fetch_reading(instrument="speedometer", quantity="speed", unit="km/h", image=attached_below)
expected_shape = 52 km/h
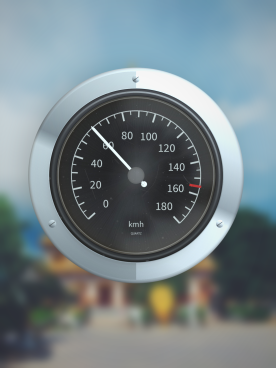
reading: 60 km/h
